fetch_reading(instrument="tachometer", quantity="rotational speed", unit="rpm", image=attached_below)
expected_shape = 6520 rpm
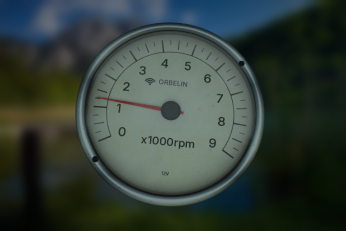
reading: 1250 rpm
